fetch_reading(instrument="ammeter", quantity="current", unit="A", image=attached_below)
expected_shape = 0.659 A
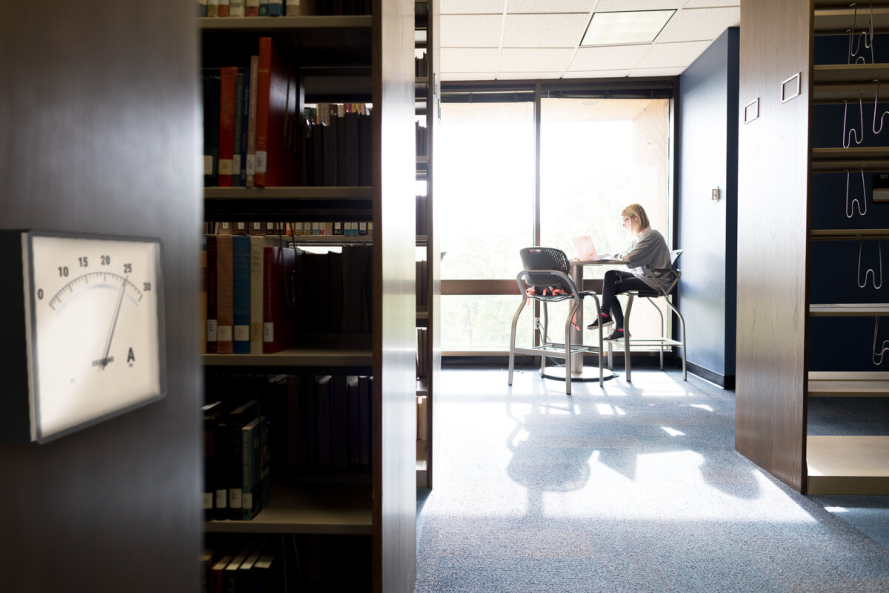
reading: 25 A
